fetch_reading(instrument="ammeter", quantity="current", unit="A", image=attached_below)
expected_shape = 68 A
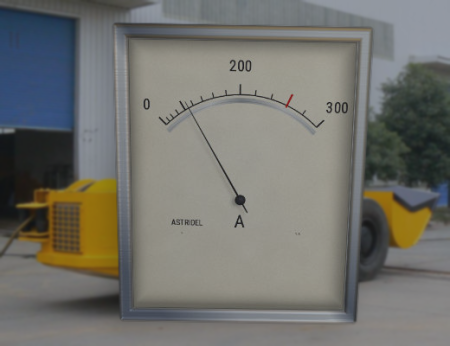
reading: 110 A
